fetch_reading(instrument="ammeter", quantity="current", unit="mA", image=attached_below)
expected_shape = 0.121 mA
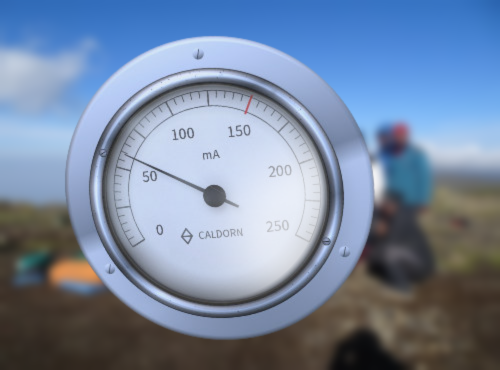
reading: 60 mA
